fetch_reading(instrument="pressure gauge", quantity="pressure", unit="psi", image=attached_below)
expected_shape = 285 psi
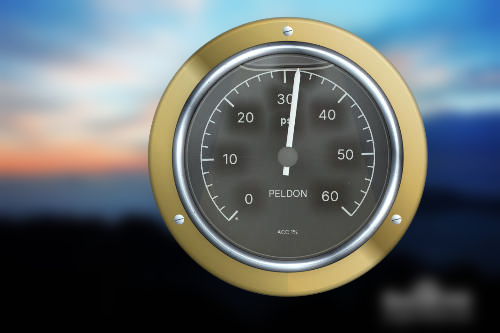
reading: 32 psi
